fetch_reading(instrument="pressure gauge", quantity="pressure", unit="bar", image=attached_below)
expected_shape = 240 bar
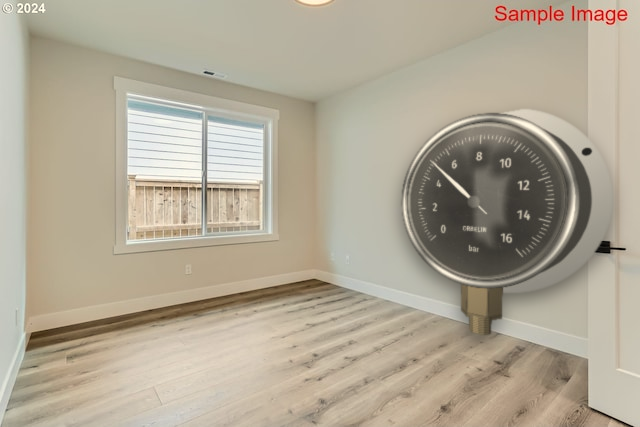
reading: 5 bar
